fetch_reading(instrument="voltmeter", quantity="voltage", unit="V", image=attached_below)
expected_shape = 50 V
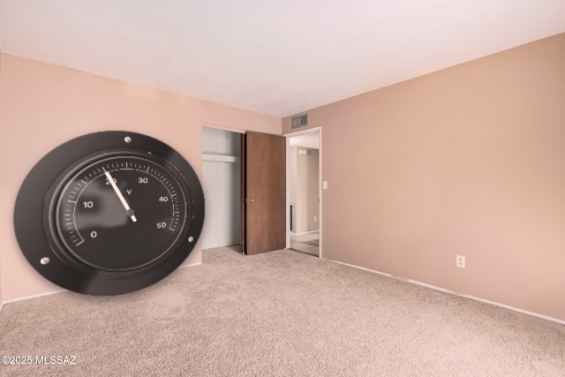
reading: 20 V
